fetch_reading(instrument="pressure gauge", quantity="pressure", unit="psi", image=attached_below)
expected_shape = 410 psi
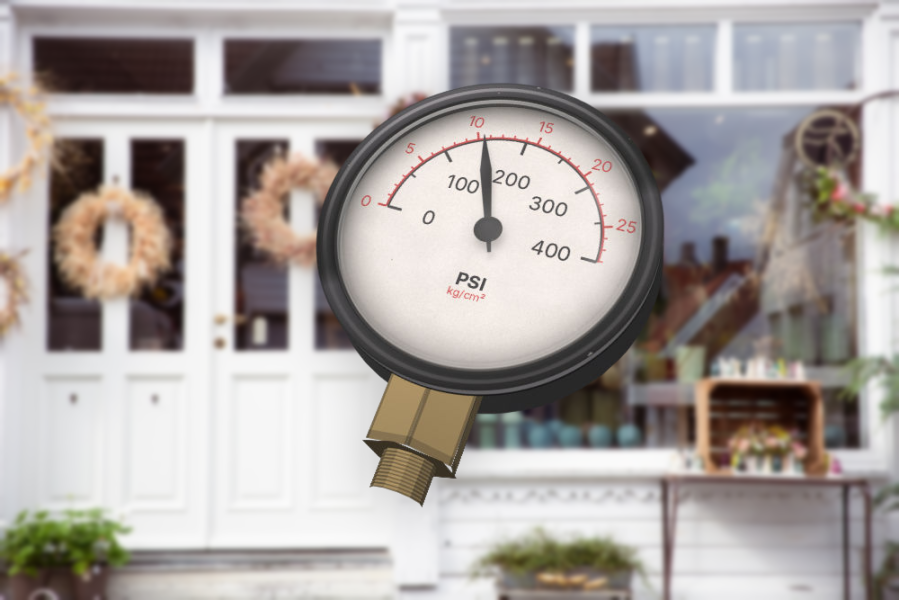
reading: 150 psi
